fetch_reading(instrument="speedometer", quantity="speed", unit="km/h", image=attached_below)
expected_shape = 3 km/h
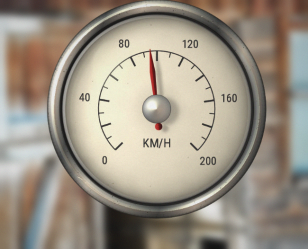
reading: 95 km/h
